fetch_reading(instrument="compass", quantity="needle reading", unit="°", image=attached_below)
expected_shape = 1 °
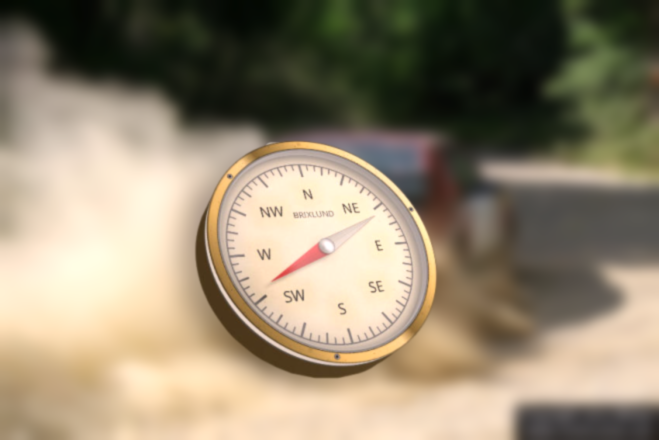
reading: 245 °
